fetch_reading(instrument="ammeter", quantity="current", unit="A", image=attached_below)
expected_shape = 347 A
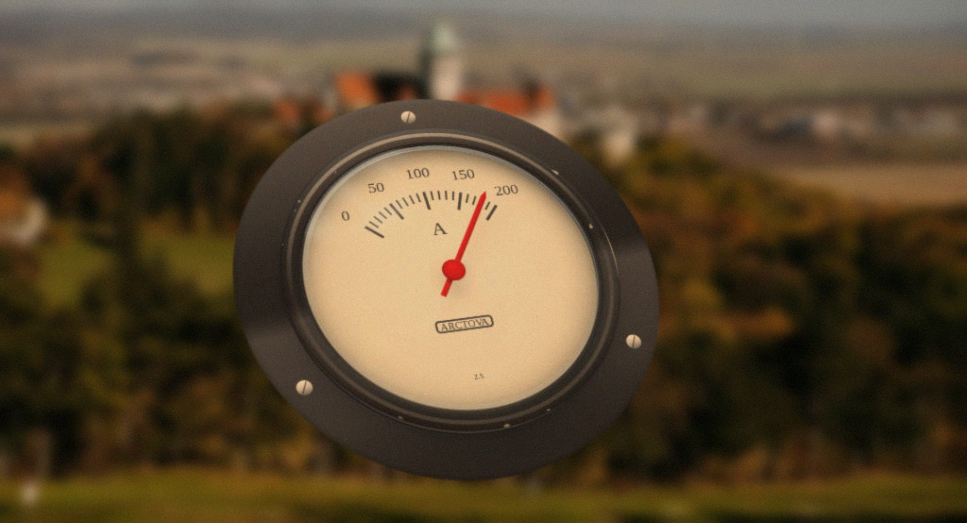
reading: 180 A
